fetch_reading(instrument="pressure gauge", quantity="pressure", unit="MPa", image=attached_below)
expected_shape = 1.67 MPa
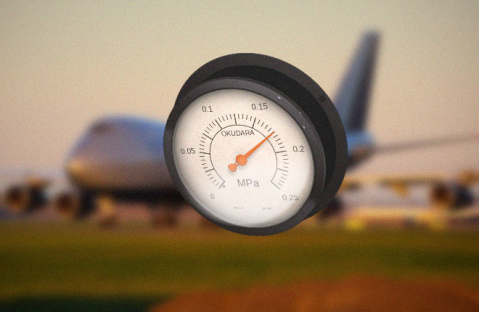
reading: 0.175 MPa
